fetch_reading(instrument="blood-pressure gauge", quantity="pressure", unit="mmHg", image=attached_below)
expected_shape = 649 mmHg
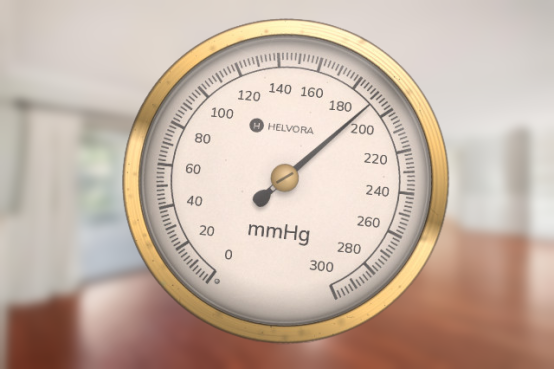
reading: 192 mmHg
